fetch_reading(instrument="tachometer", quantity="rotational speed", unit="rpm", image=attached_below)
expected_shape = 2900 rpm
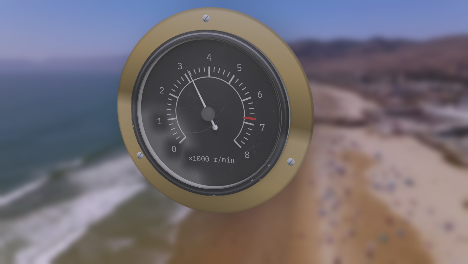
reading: 3200 rpm
